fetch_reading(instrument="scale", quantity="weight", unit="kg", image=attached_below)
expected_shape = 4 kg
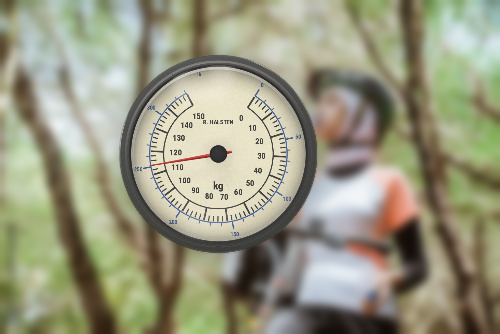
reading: 114 kg
